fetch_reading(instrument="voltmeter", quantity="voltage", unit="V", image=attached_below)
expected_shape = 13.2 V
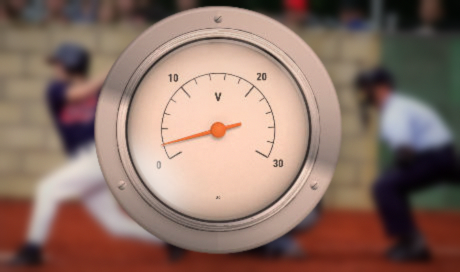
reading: 2 V
